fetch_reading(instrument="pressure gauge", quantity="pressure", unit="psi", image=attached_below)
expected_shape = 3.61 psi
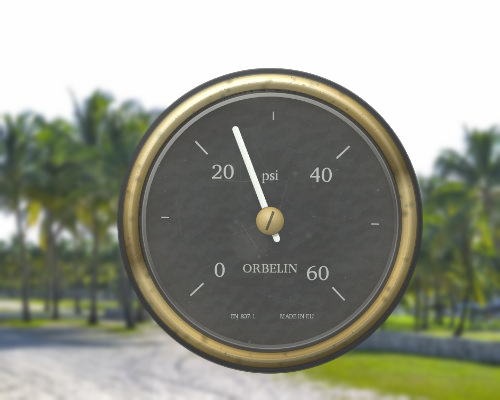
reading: 25 psi
